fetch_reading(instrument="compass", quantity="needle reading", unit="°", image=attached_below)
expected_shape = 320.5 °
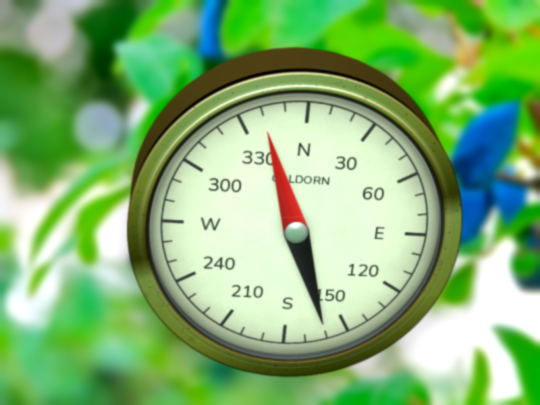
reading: 340 °
